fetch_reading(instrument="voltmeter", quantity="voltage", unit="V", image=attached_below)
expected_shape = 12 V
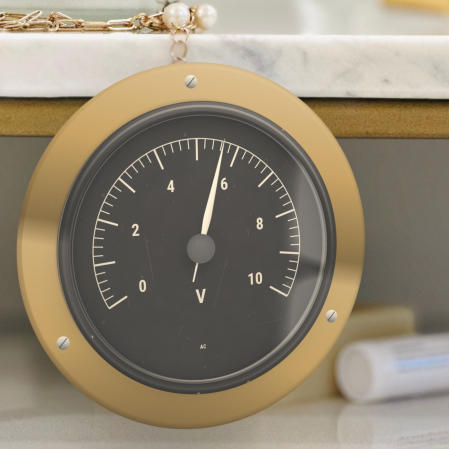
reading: 5.6 V
